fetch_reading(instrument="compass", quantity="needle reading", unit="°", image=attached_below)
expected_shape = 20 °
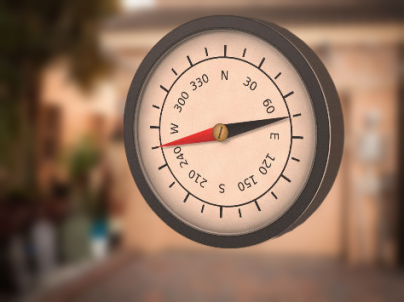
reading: 255 °
